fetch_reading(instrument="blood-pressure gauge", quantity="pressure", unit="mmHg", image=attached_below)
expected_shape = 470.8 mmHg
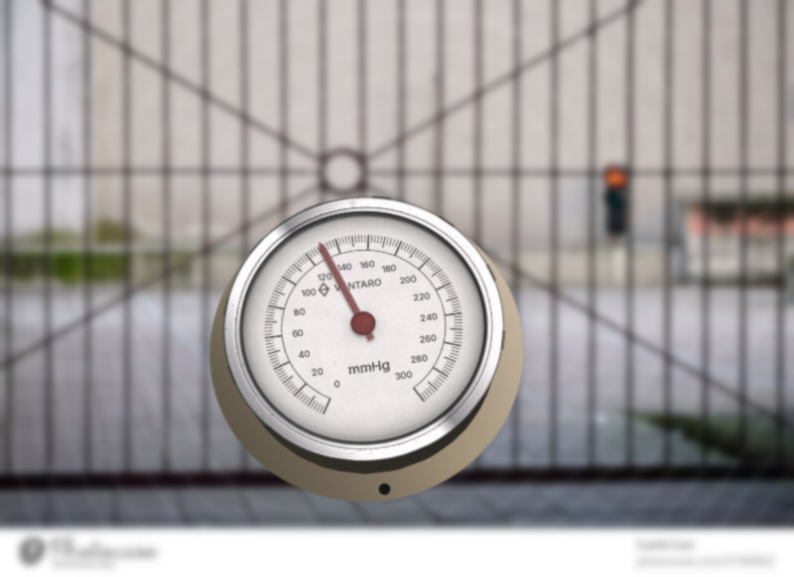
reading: 130 mmHg
